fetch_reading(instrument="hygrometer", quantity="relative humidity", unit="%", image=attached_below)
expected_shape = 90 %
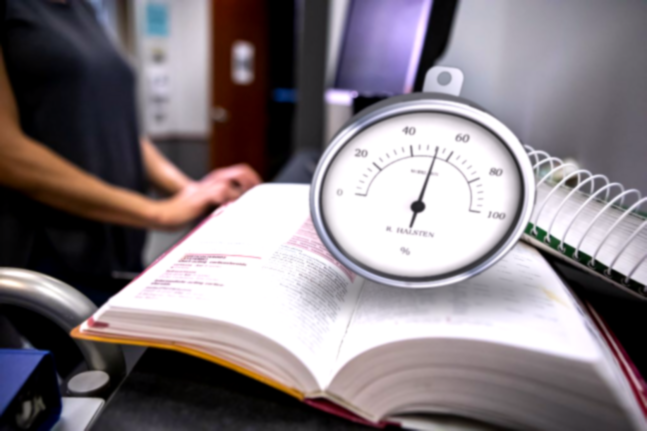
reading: 52 %
